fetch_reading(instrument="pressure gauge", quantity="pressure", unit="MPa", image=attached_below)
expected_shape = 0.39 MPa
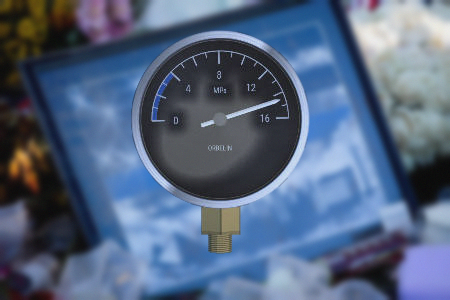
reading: 14.5 MPa
